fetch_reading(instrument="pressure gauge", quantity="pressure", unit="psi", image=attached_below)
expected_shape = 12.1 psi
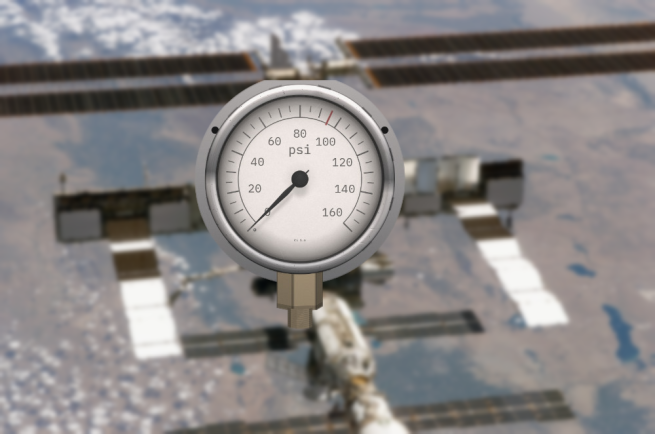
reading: 0 psi
